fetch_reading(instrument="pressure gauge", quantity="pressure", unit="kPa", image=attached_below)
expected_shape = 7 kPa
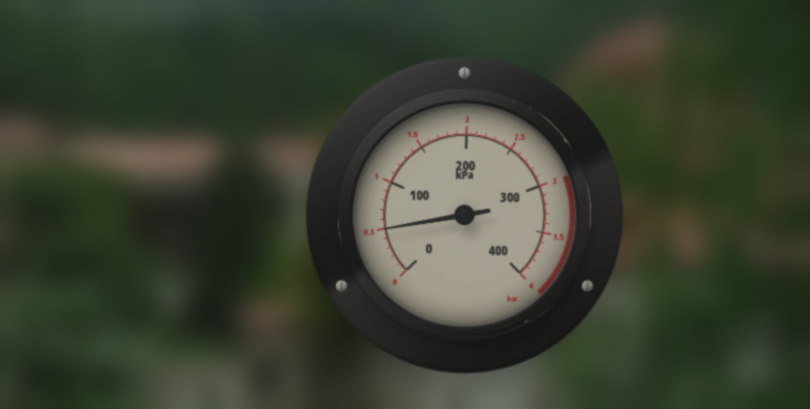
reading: 50 kPa
